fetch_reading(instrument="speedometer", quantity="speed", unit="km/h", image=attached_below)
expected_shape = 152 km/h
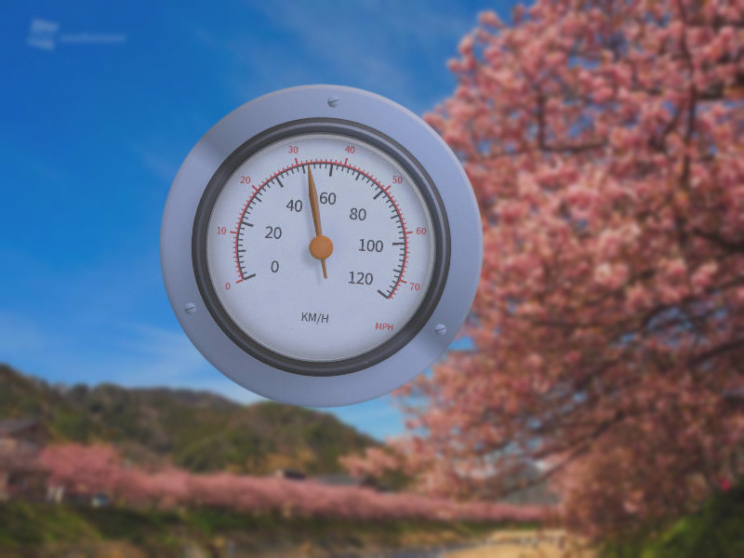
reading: 52 km/h
